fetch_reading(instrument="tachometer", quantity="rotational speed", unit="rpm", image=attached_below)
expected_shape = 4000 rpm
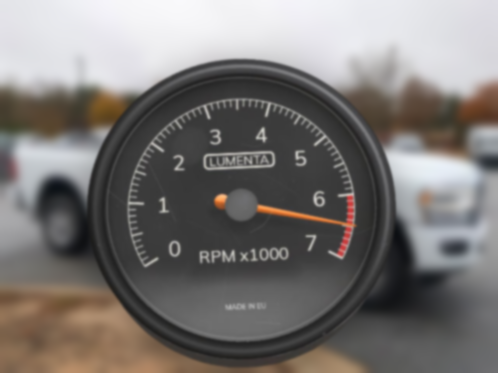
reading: 6500 rpm
